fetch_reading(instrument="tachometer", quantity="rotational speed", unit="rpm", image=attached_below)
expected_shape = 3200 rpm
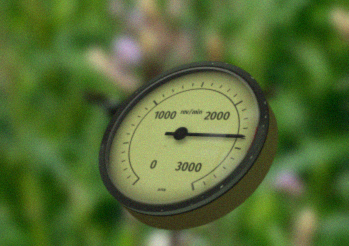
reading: 2400 rpm
